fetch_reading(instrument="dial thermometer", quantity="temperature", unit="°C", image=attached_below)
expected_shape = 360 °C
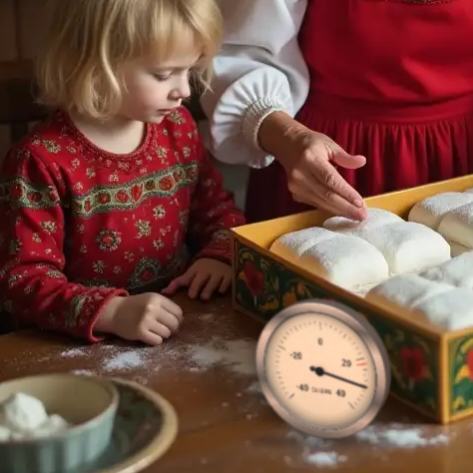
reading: 30 °C
